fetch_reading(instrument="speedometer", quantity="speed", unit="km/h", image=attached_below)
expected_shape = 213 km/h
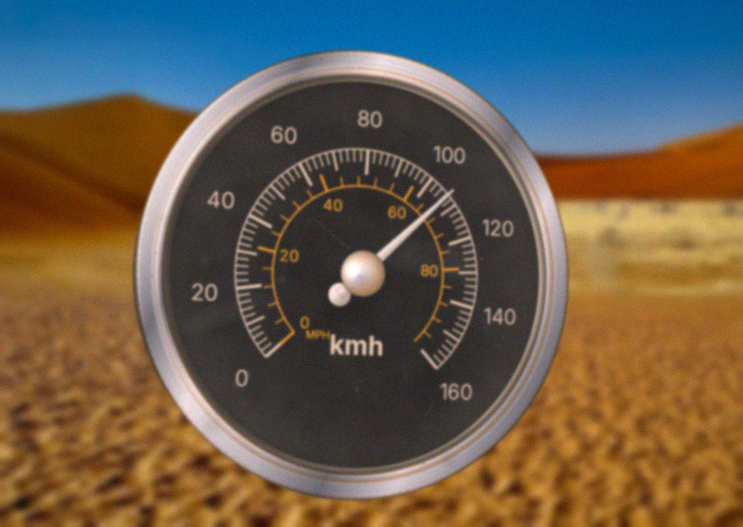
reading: 106 km/h
